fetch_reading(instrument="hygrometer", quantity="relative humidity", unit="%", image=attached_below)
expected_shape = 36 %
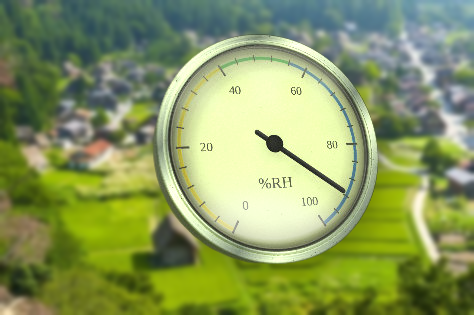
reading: 92 %
